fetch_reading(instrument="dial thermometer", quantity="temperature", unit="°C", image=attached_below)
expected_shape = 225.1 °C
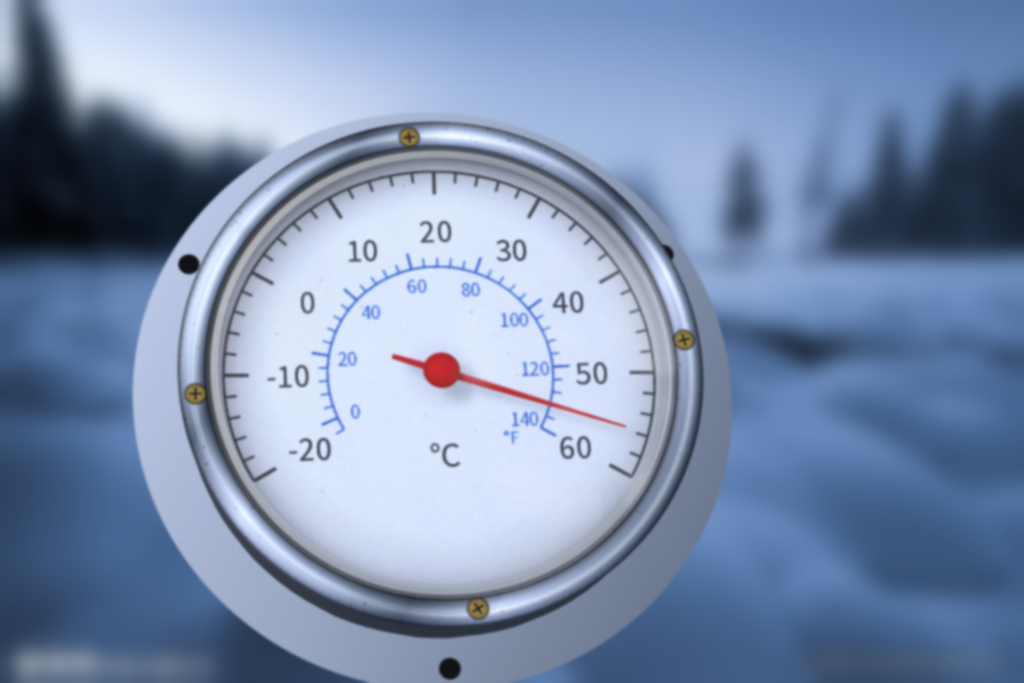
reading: 56 °C
